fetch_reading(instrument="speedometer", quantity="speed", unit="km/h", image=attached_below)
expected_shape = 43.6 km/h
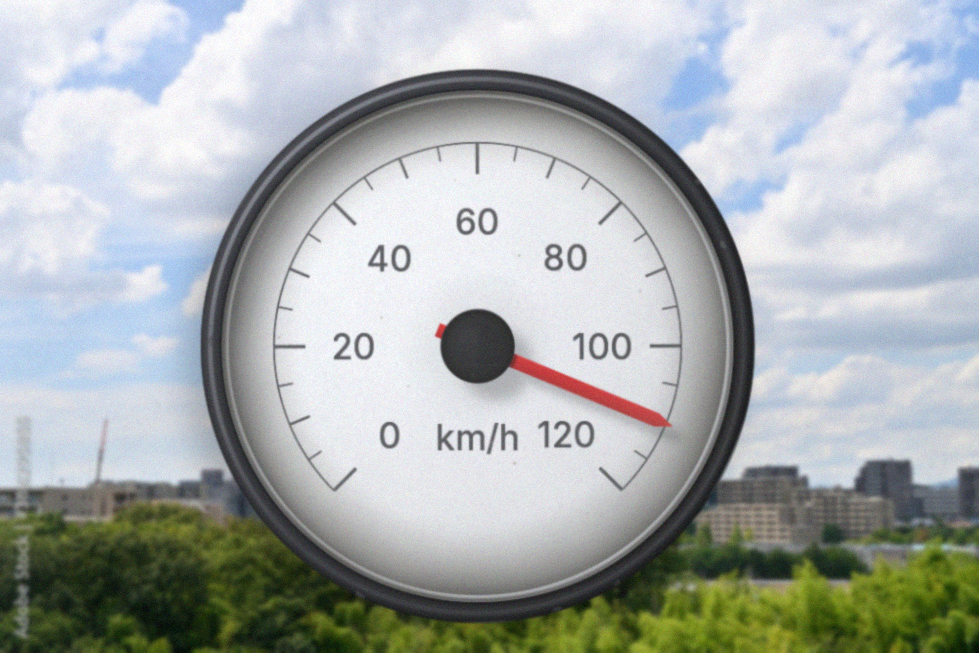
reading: 110 km/h
